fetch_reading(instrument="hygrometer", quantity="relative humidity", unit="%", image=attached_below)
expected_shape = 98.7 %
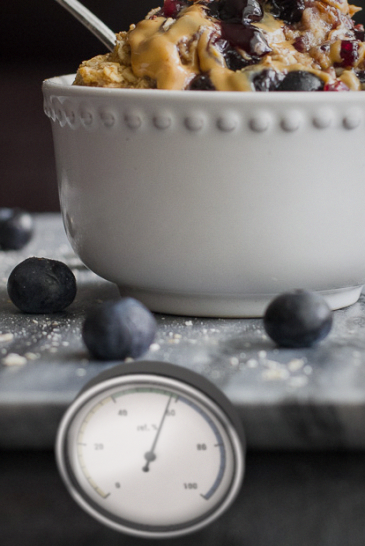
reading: 58 %
